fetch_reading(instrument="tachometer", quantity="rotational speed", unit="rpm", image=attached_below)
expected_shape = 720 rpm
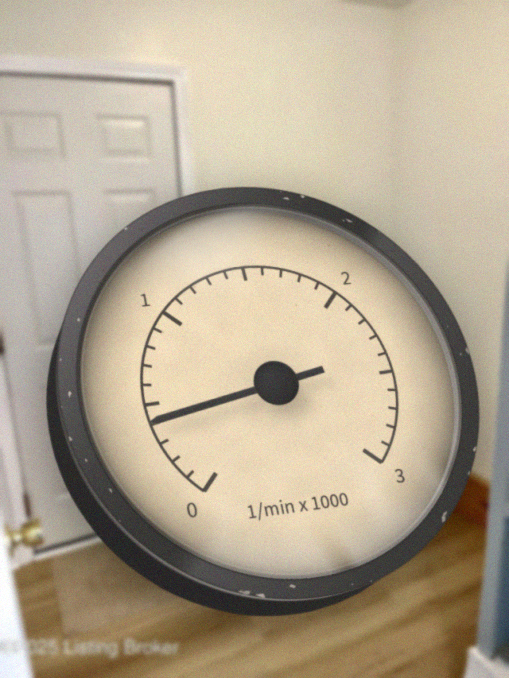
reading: 400 rpm
